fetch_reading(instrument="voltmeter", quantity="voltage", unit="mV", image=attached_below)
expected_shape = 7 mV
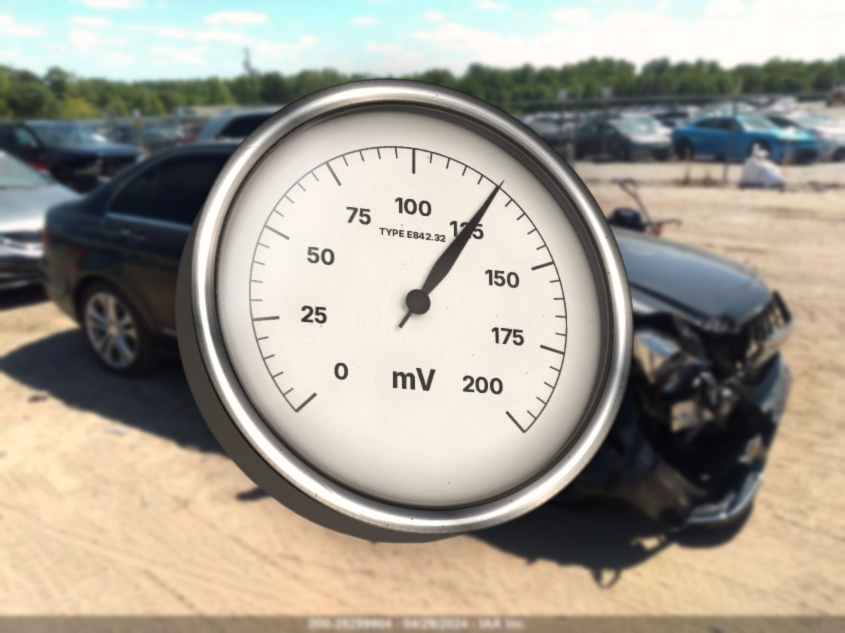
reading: 125 mV
